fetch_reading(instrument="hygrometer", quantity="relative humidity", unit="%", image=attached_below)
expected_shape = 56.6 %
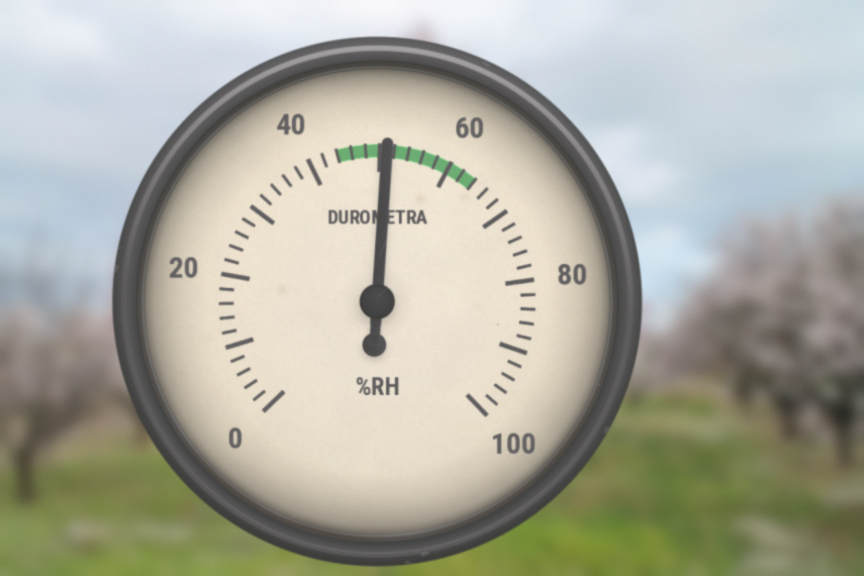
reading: 51 %
